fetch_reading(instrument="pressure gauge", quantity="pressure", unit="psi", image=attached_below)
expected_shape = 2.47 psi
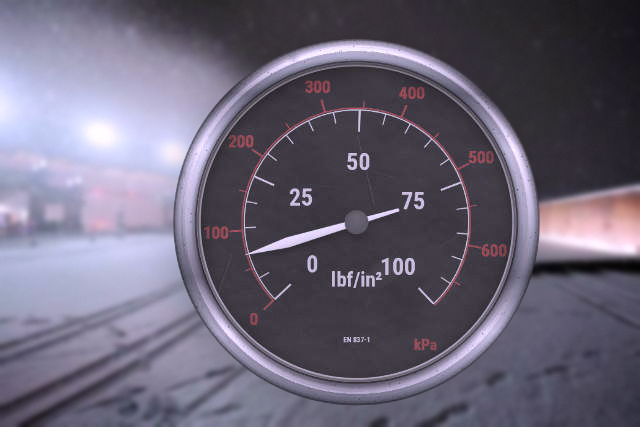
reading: 10 psi
